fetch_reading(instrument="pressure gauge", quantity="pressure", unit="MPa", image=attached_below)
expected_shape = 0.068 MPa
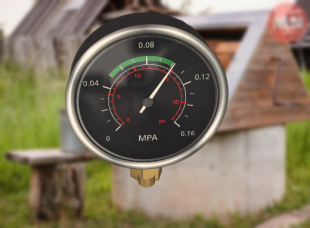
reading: 0.1 MPa
